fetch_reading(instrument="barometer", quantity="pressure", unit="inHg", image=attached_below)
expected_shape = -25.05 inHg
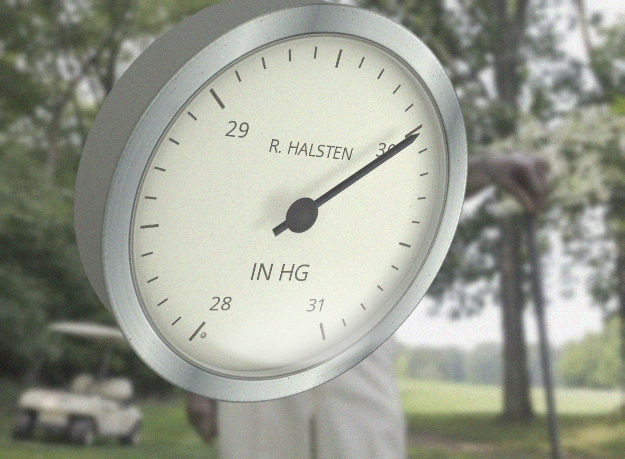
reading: 30 inHg
